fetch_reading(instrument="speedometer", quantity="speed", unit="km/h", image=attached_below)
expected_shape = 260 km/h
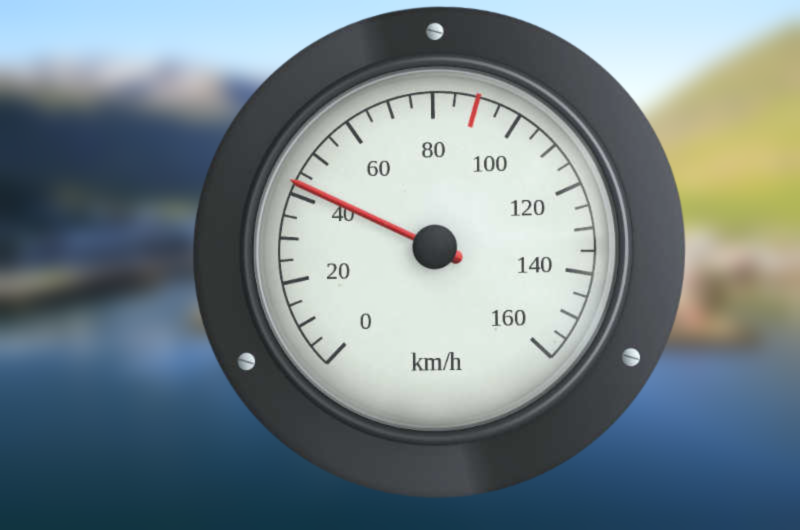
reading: 42.5 km/h
